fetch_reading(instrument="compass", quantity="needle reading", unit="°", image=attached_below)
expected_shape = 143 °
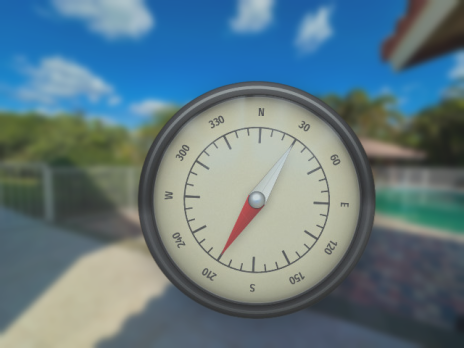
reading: 210 °
